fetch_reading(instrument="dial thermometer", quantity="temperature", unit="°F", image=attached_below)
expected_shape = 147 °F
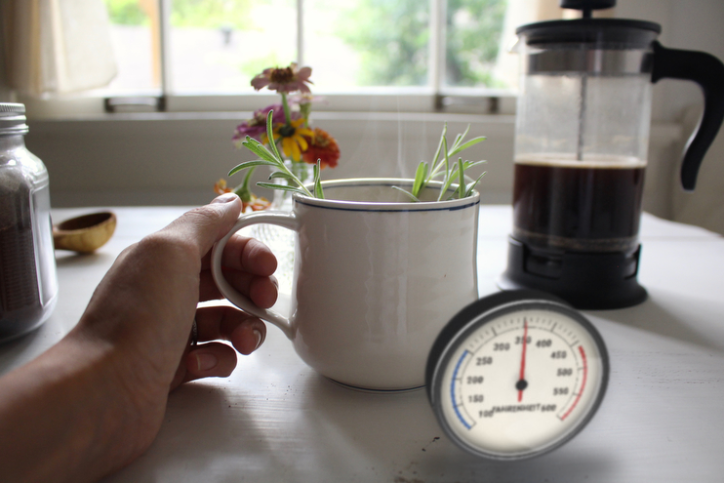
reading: 350 °F
